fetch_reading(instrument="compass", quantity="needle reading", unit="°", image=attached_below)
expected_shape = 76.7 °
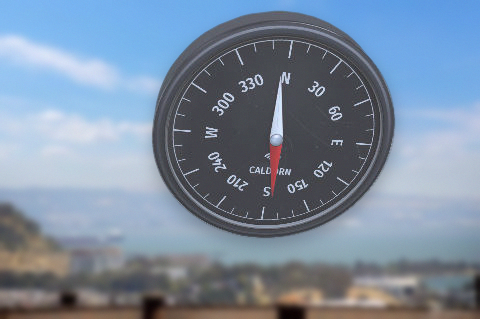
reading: 175 °
